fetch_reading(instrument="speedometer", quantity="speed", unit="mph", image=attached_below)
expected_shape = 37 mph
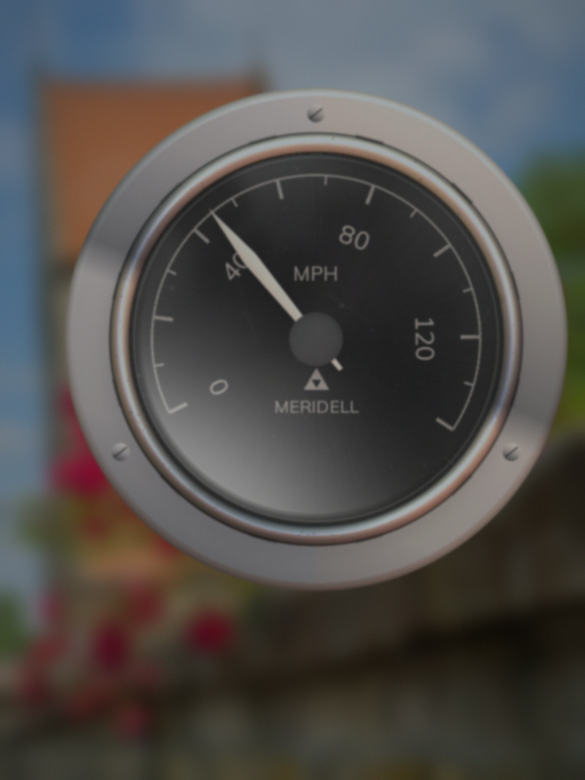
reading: 45 mph
